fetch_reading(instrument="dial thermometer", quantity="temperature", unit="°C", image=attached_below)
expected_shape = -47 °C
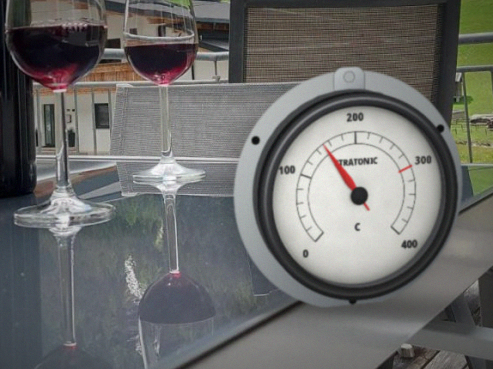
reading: 150 °C
